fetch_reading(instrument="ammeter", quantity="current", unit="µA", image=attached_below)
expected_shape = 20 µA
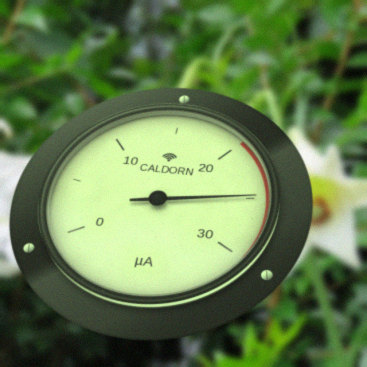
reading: 25 µA
